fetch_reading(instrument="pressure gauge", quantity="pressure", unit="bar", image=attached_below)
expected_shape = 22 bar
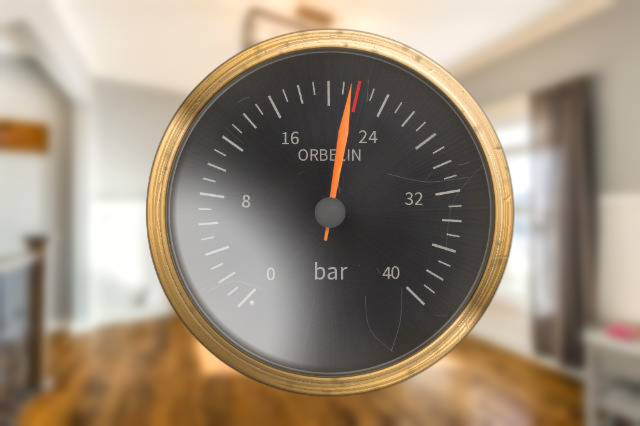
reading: 21.5 bar
